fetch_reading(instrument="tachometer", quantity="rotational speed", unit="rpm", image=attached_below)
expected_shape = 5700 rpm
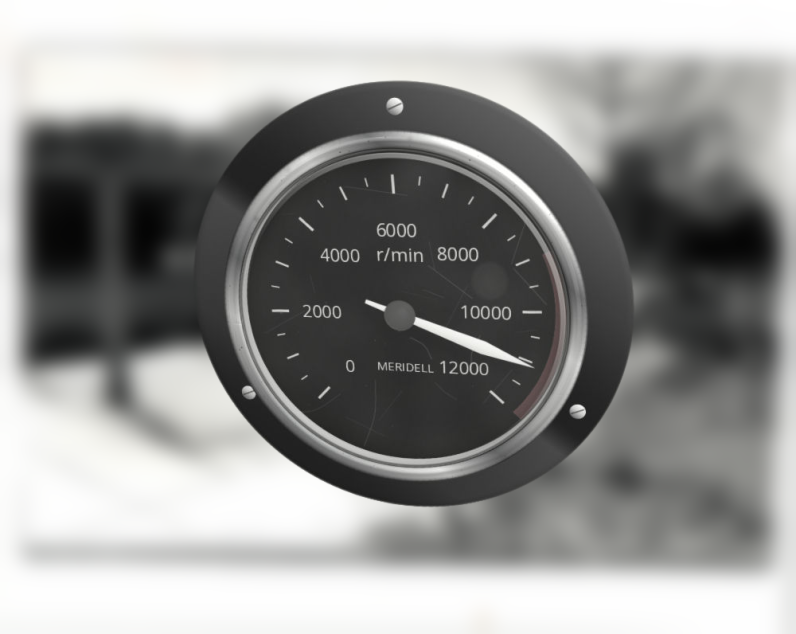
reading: 11000 rpm
